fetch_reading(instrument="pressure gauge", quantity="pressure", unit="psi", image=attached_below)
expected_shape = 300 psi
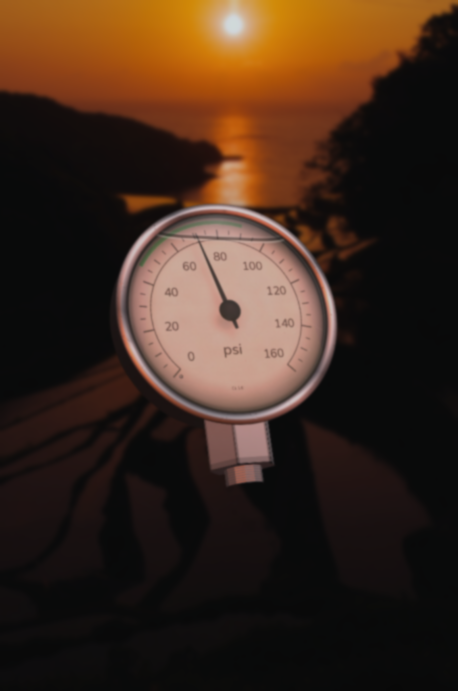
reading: 70 psi
